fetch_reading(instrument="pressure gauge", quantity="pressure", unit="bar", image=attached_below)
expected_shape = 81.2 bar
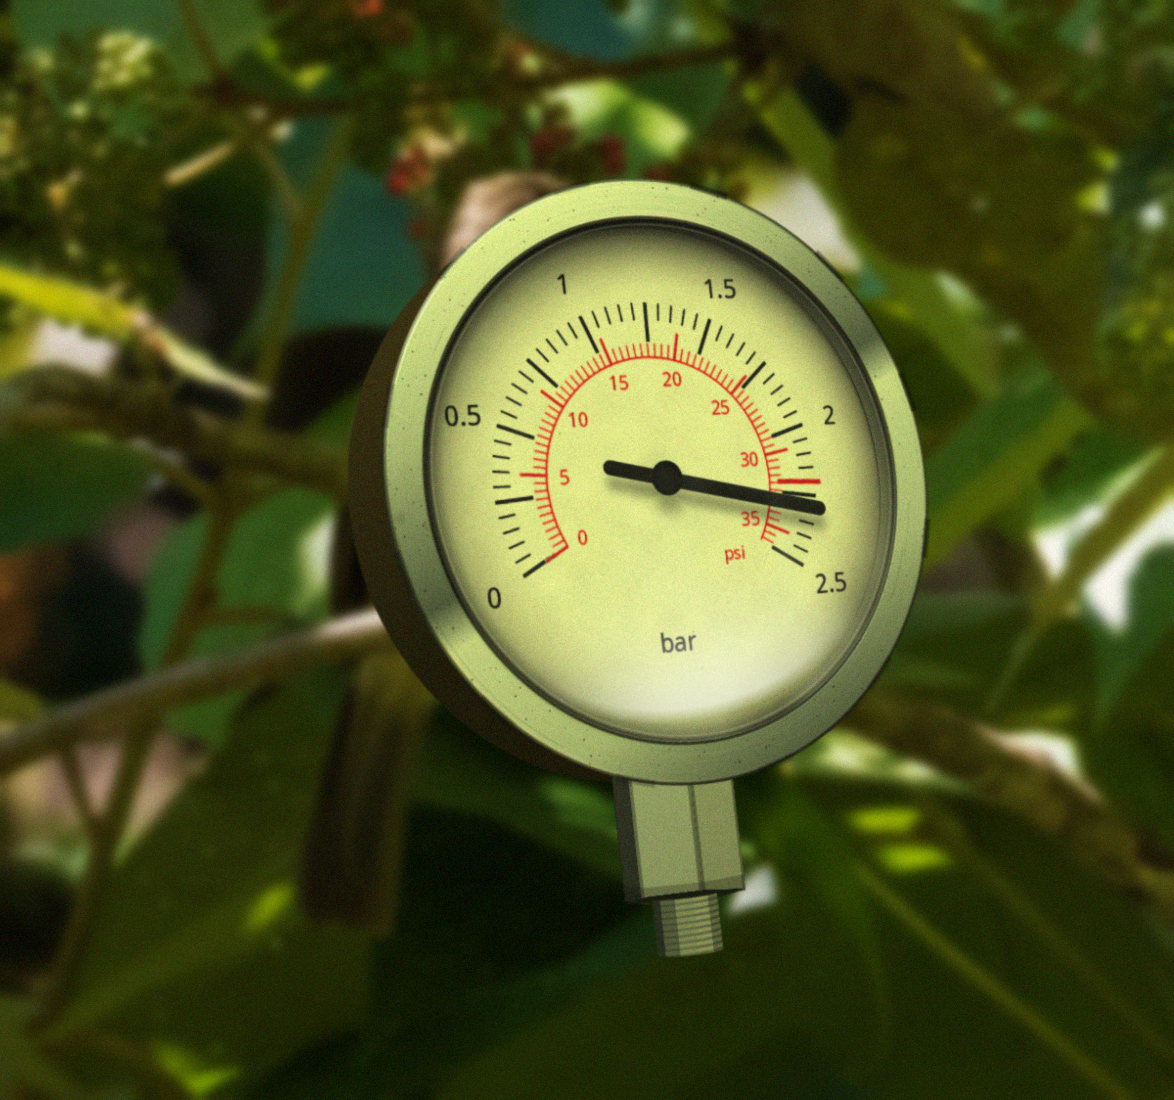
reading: 2.3 bar
